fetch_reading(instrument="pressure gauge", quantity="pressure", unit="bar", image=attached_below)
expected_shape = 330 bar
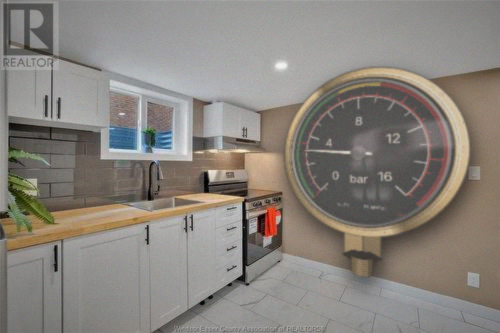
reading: 3 bar
